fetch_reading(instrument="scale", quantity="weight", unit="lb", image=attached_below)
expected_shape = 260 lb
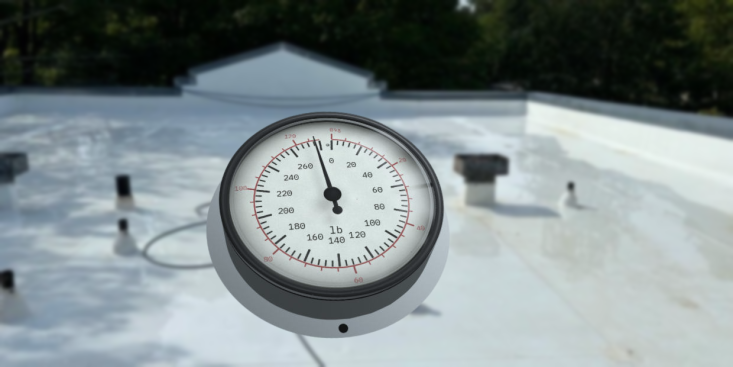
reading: 276 lb
